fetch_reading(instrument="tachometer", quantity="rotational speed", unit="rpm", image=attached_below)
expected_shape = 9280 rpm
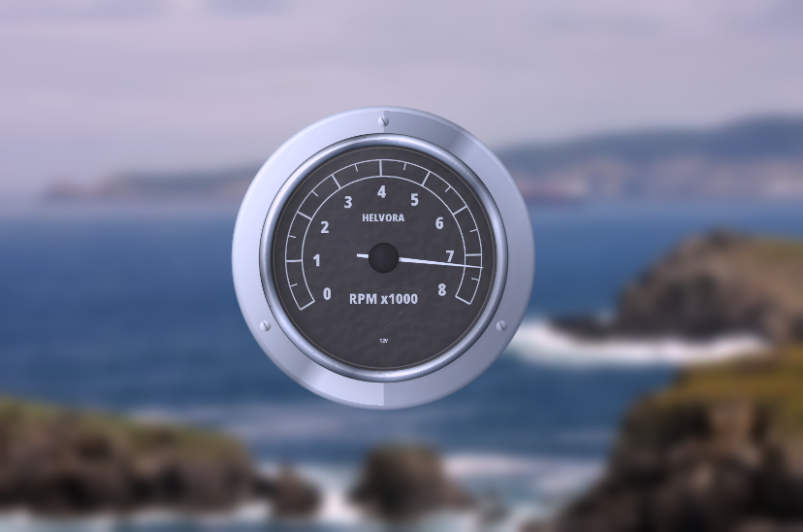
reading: 7250 rpm
